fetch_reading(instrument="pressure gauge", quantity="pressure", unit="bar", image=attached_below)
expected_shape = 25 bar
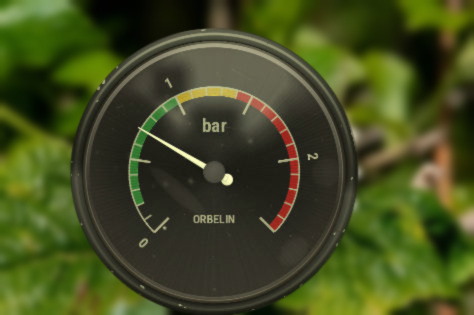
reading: 0.7 bar
